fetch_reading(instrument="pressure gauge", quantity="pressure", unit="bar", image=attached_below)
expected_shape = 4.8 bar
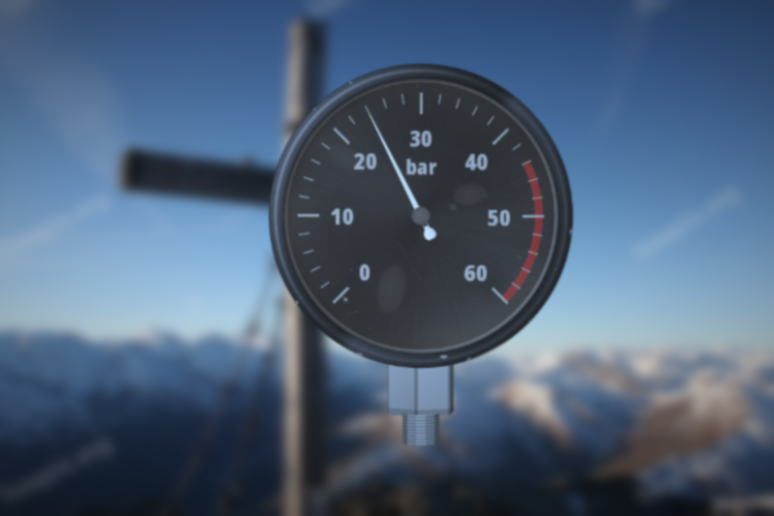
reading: 24 bar
